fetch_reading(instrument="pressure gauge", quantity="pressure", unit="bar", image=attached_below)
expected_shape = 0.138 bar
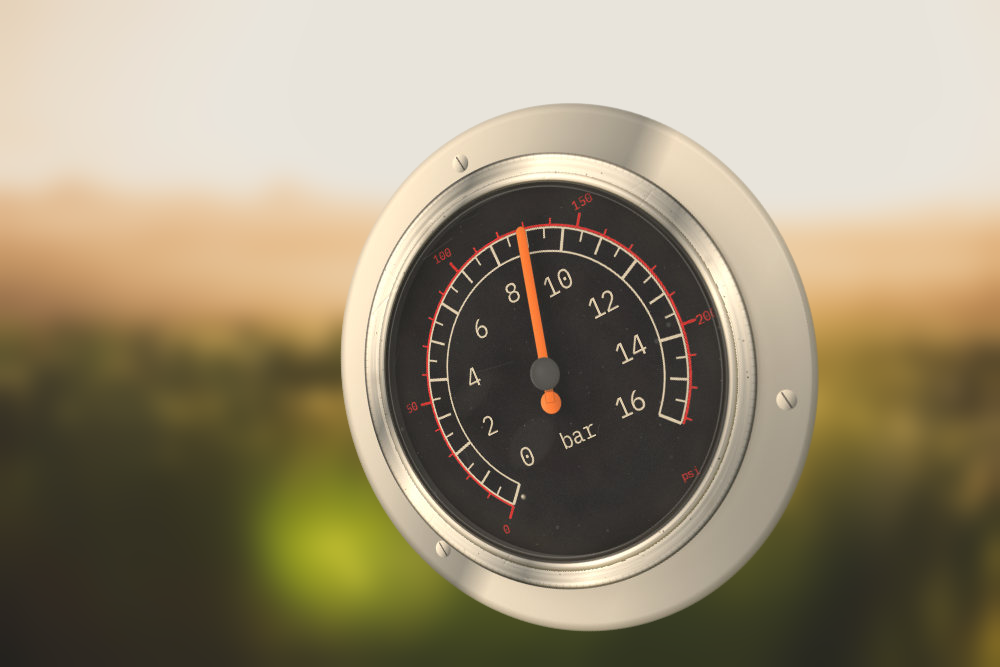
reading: 9 bar
